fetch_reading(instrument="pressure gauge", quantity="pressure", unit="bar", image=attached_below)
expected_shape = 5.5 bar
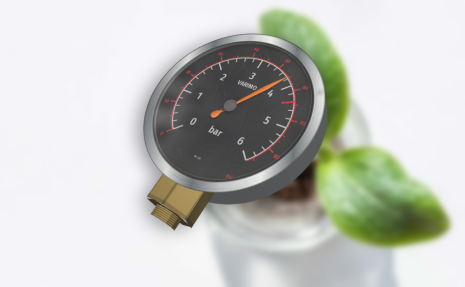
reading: 3.8 bar
